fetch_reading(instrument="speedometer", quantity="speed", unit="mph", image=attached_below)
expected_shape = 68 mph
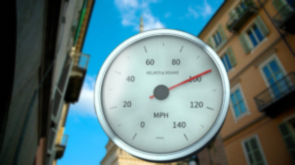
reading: 100 mph
